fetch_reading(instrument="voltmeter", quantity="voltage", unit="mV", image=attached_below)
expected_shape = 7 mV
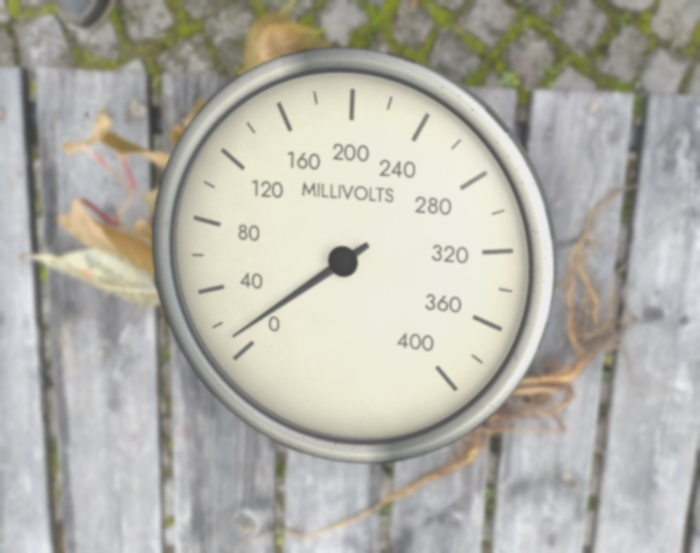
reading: 10 mV
